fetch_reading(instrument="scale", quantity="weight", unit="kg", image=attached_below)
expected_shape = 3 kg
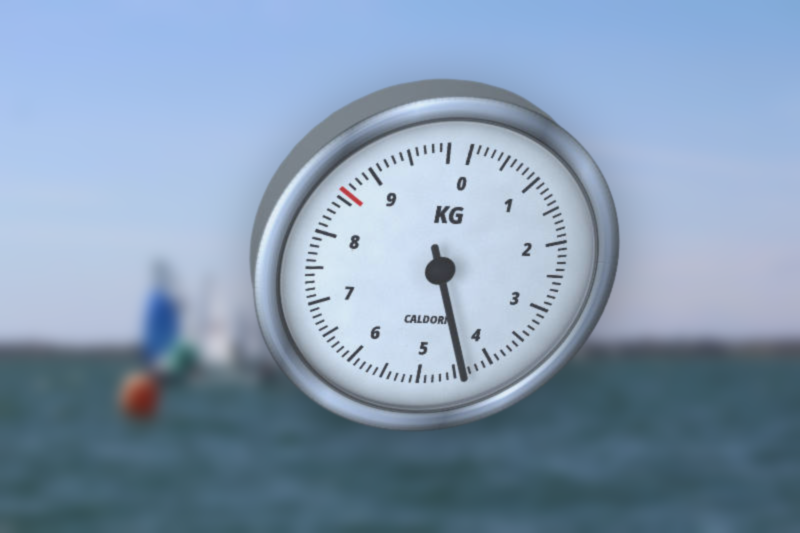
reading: 4.4 kg
